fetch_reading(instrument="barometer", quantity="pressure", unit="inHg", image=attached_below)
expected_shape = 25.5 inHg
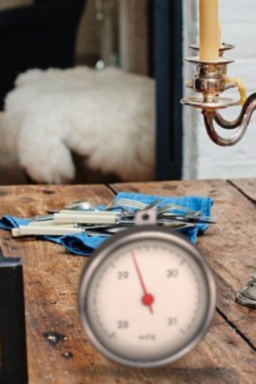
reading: 29.3 inHg
